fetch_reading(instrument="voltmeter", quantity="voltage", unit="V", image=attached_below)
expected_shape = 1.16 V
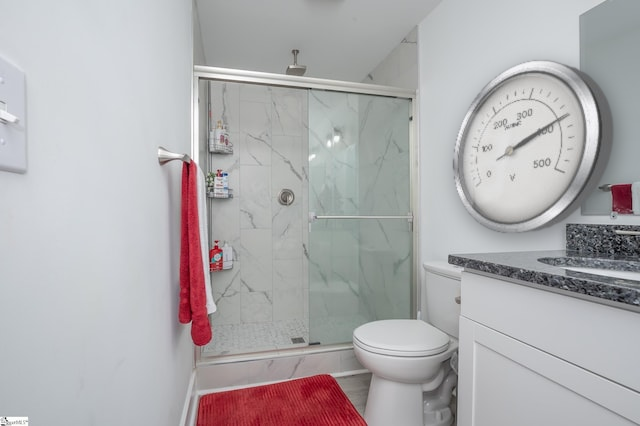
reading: 400 V
